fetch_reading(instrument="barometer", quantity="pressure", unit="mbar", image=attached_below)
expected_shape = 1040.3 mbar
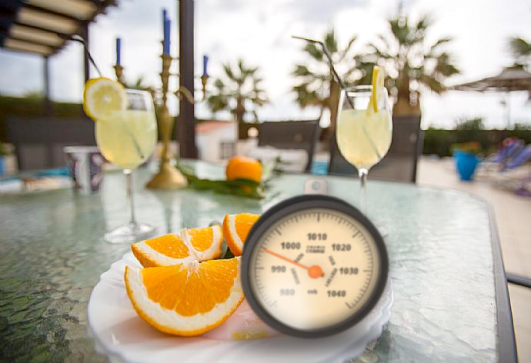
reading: 995 mbar
